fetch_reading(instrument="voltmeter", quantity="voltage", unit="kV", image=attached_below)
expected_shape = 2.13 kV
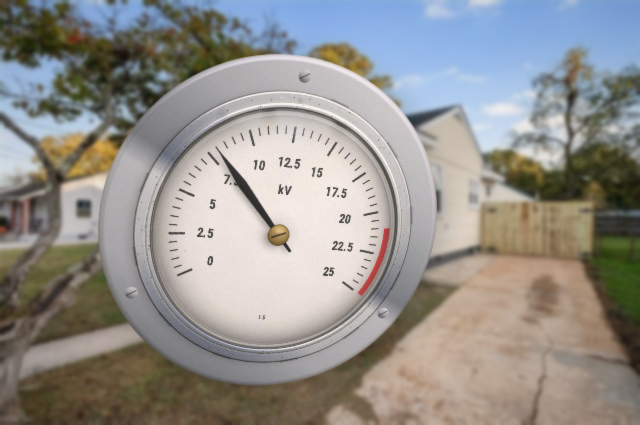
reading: 8 kV
